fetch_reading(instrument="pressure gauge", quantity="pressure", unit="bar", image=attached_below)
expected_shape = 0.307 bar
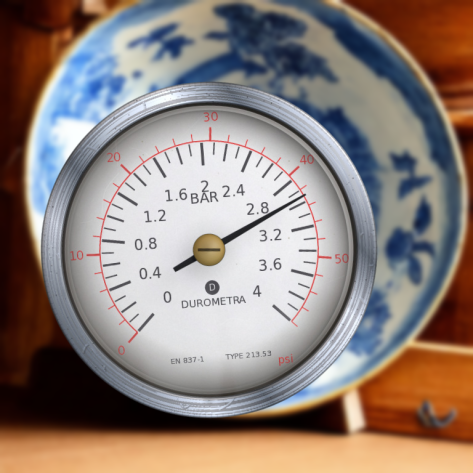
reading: 2.95 bar
